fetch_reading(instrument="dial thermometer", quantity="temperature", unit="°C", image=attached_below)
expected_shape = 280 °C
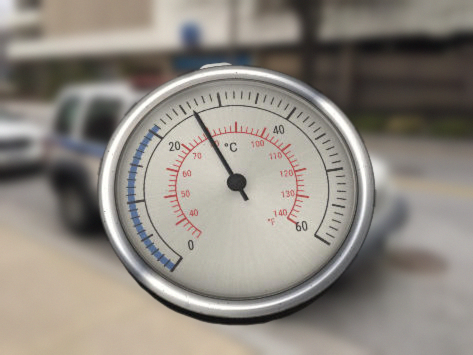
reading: 26 °C
